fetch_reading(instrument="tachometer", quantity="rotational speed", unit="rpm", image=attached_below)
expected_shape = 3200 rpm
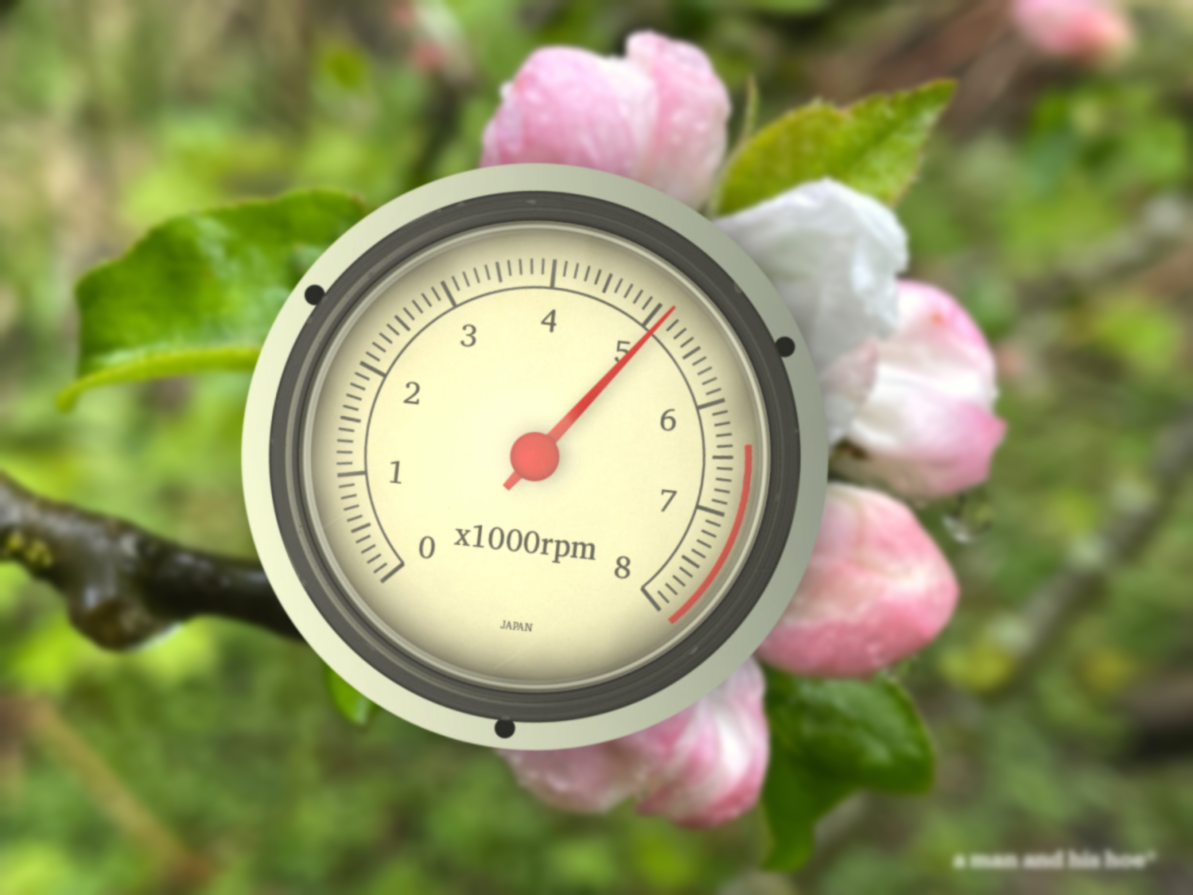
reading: 5100 rpm
